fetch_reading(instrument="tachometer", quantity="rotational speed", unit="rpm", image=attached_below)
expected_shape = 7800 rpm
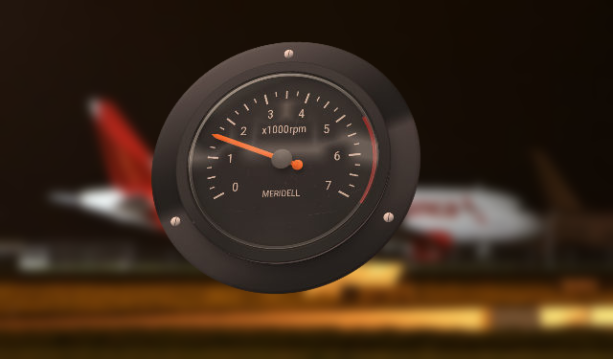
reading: 1500 rpm
